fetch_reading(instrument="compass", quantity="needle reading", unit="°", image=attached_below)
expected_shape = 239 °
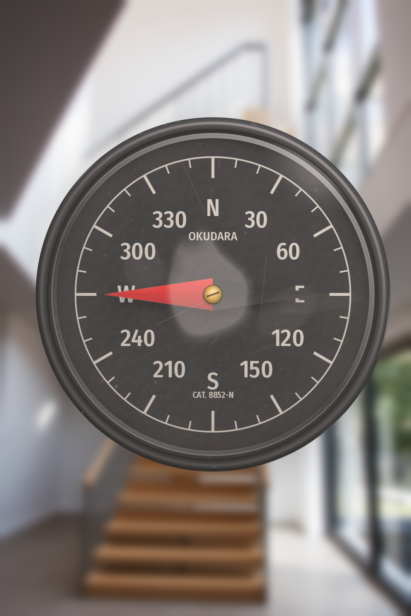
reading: 270 °
